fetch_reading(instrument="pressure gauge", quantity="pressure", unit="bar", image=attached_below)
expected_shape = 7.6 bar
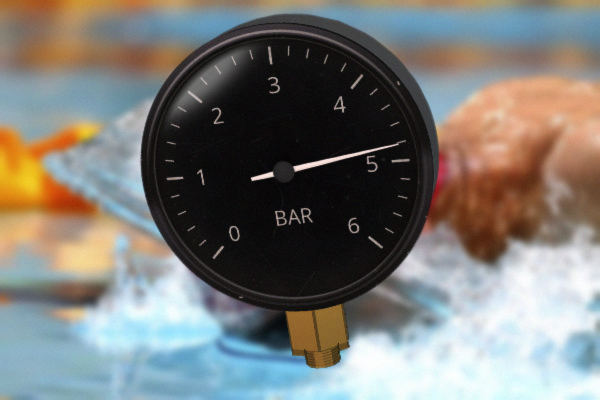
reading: 4.8 bar
